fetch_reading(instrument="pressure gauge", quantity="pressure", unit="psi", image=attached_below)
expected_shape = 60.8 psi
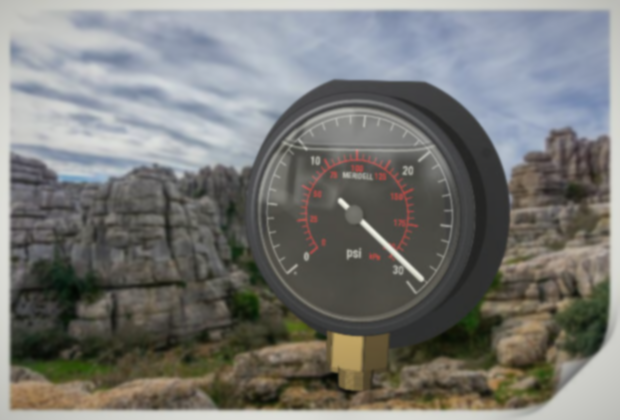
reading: 29 psi
